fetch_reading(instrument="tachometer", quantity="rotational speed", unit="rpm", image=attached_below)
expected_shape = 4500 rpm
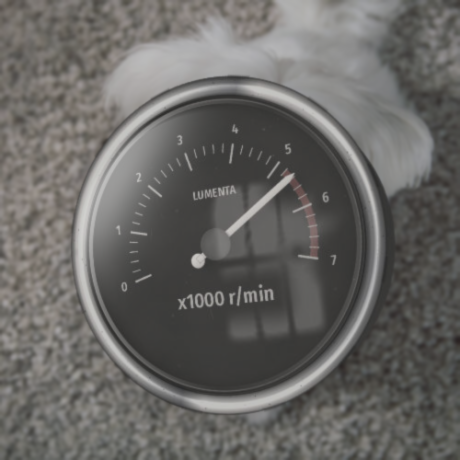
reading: 5400 rpm
